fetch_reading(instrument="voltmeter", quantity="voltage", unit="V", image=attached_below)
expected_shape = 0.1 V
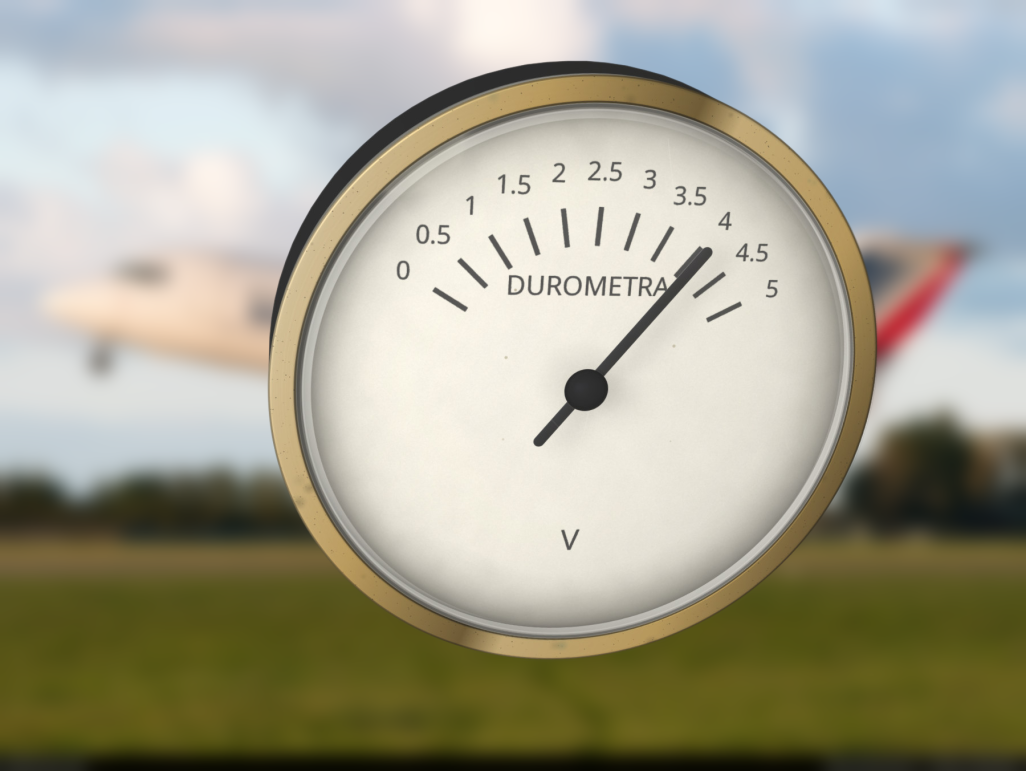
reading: 4 V
